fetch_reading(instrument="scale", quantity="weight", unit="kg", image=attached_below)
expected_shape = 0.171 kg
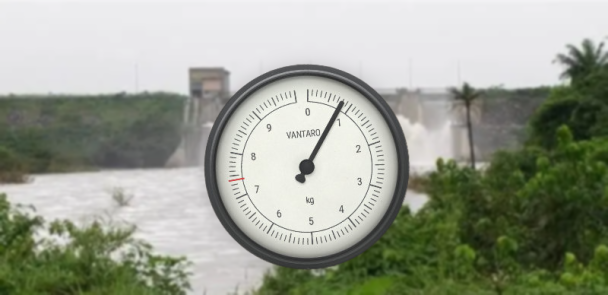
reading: 0.8 kg
